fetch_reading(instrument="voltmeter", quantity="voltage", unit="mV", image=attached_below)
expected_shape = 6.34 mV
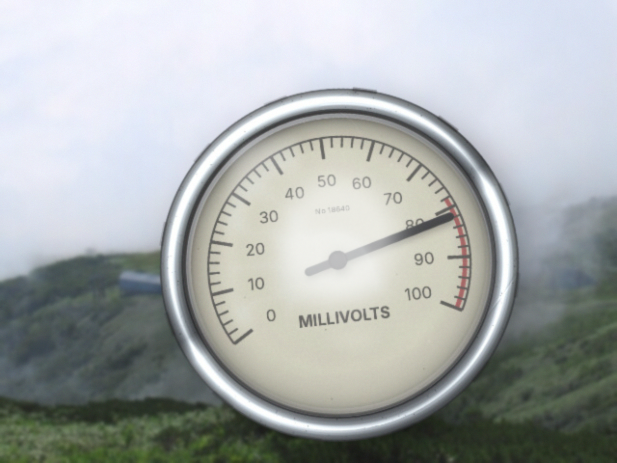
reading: 82 mV
